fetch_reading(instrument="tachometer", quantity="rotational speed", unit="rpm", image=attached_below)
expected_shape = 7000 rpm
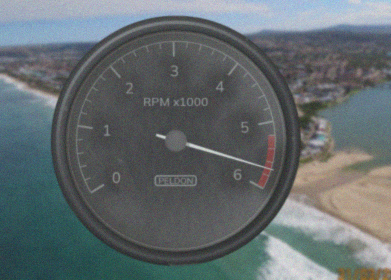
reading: 5700 rpm
